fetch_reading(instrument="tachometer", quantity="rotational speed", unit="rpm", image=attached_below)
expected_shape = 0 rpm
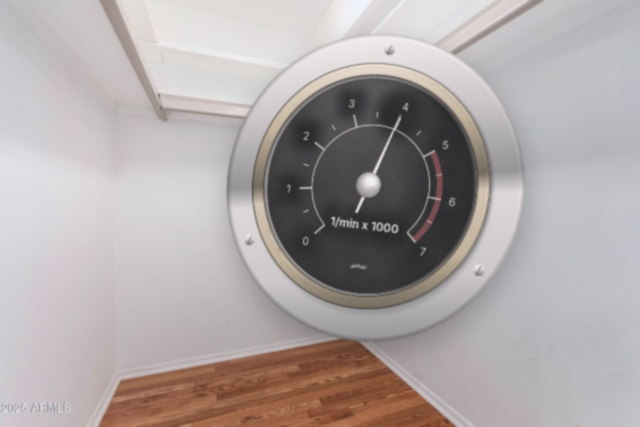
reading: 4000 rpm
